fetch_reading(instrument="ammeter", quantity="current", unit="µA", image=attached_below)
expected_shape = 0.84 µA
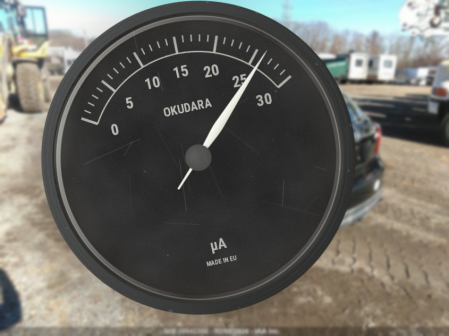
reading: 26 µA
